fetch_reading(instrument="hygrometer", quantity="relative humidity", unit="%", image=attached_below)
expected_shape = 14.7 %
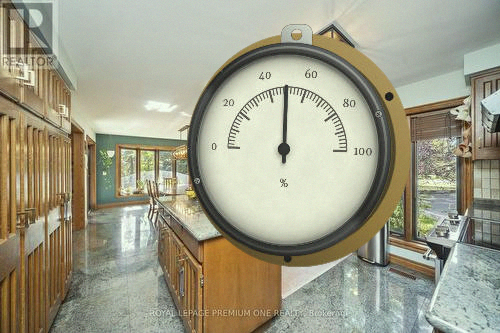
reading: 50 %
